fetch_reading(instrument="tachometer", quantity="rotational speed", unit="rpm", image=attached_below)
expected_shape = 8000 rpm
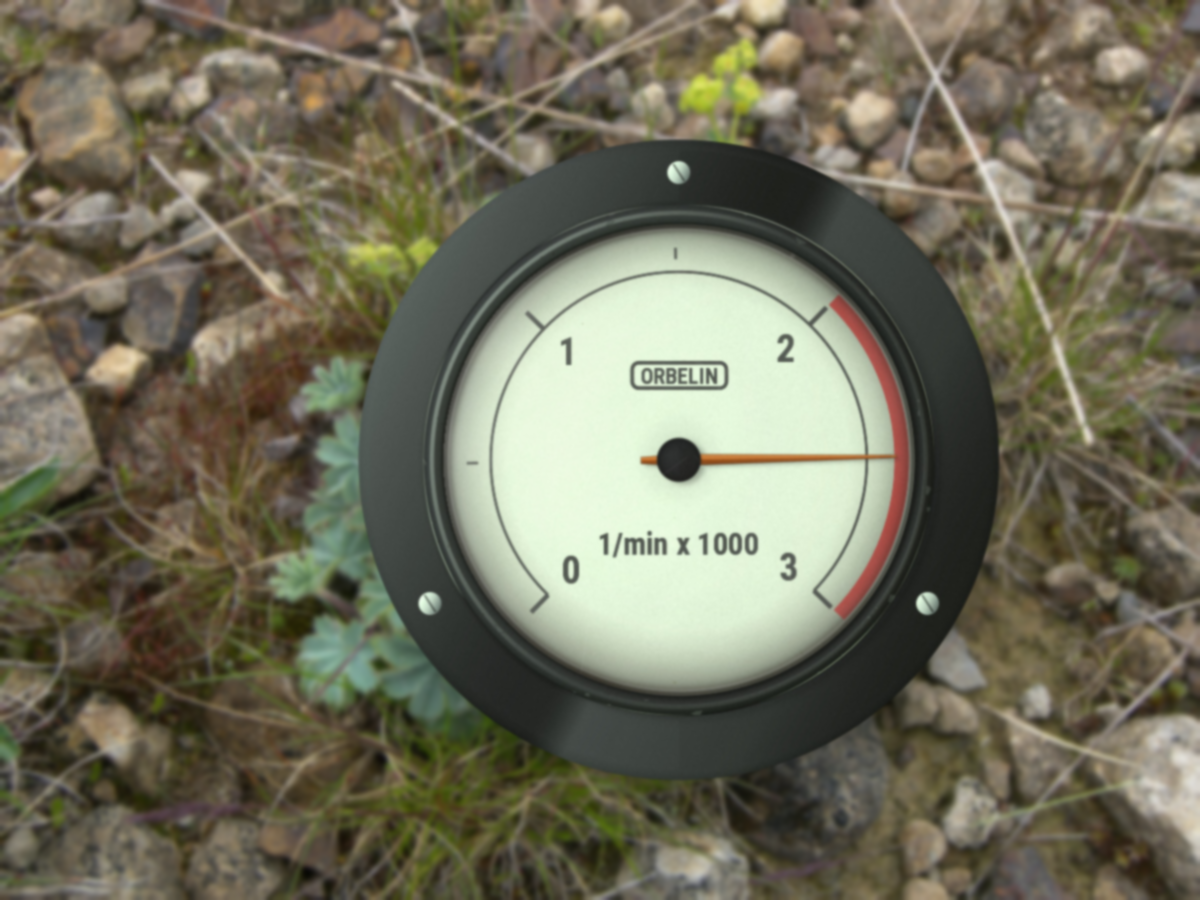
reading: 2500 rpm
